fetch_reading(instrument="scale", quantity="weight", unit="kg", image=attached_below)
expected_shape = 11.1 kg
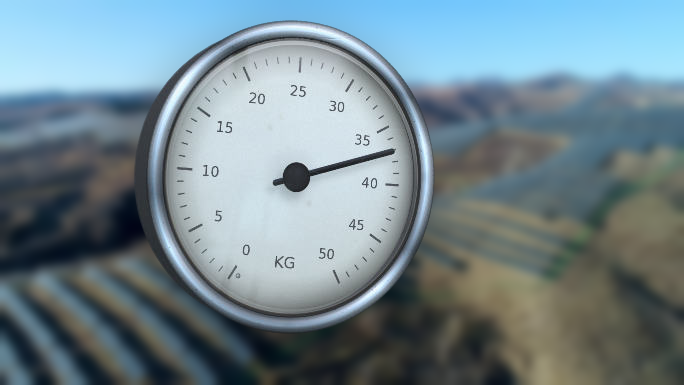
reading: 37 kg
